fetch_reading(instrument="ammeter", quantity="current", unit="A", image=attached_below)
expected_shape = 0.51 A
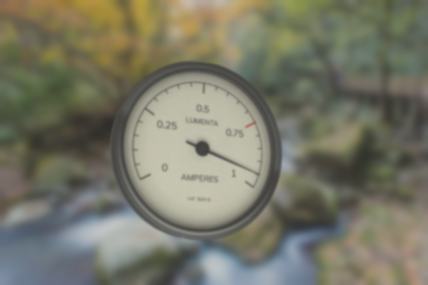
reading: 0.95 A
